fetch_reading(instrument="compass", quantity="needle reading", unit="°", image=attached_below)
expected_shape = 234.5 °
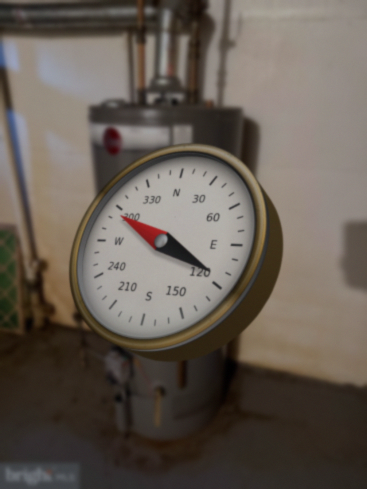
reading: 295 °
